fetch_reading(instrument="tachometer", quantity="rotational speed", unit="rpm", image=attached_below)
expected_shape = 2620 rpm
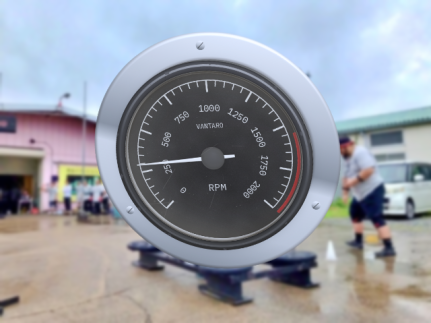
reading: 300 rpm
